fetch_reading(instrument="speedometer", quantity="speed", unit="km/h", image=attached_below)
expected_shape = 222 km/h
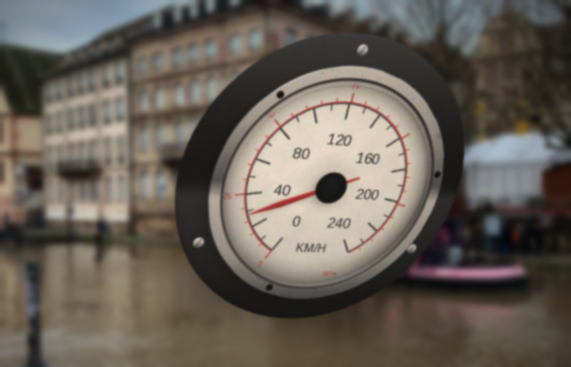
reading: 30 km/h
